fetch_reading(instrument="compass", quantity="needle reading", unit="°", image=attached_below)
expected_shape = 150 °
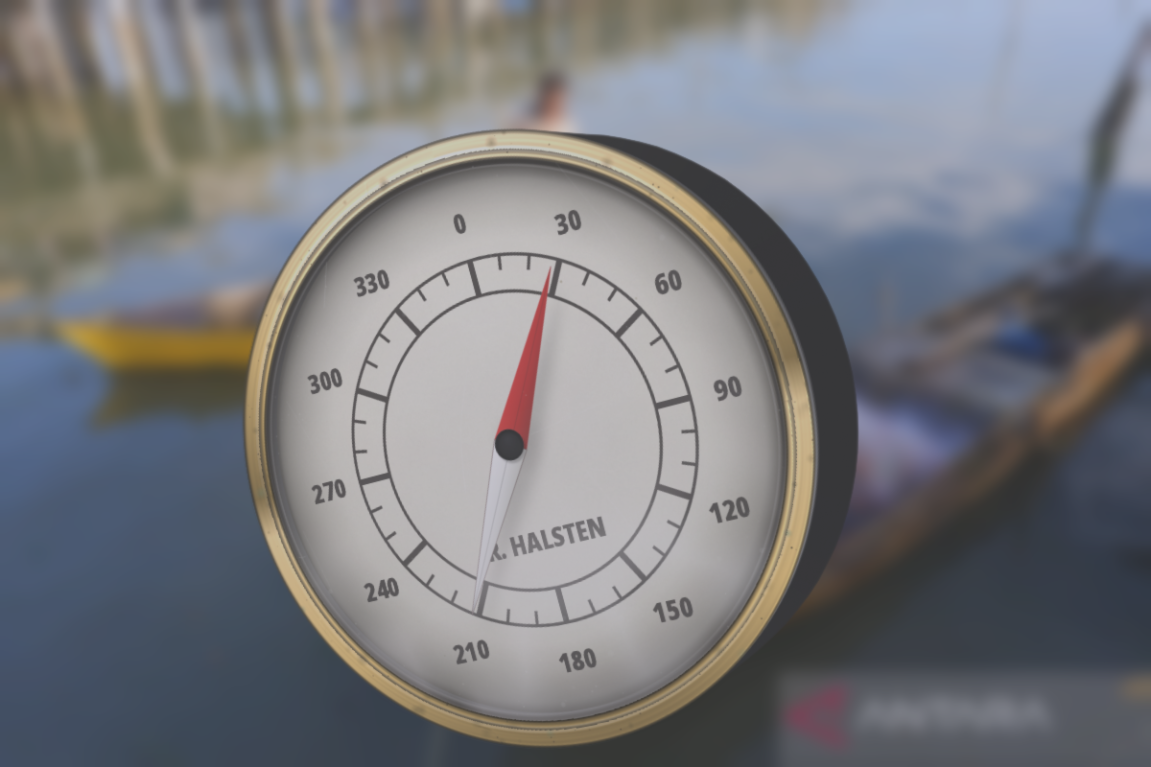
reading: 30 °
